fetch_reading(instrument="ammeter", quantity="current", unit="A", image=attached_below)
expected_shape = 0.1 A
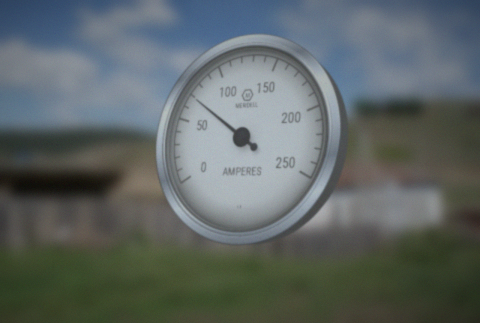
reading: 70 A
